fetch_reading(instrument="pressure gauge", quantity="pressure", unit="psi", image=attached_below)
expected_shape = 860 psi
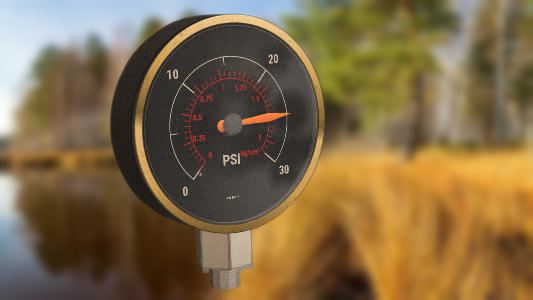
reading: 25 psi
